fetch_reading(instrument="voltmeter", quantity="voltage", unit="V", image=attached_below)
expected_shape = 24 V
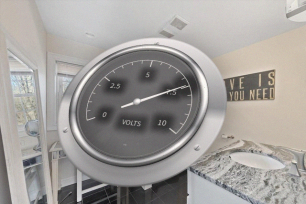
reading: 7.5 V
